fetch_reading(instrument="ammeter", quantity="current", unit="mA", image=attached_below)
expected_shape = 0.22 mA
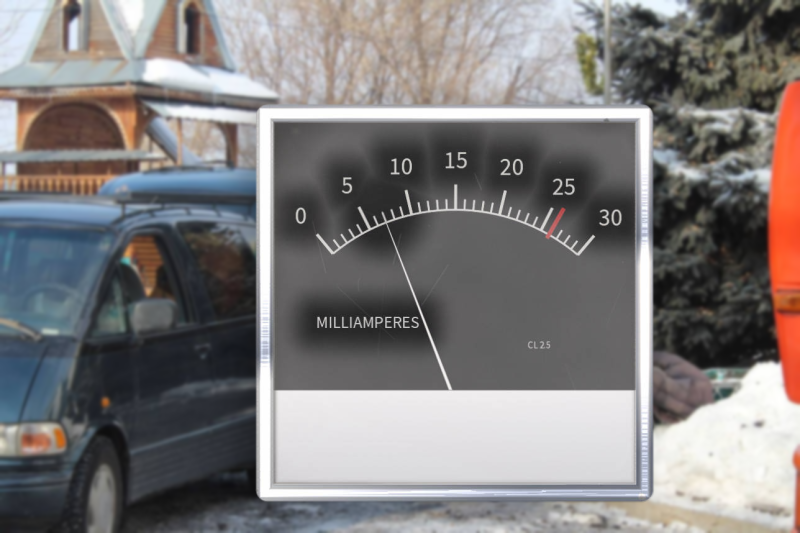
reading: 7 mA
